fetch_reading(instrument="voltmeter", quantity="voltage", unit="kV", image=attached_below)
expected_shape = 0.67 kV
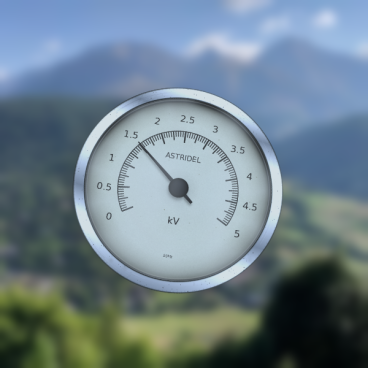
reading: 1.5 kV
